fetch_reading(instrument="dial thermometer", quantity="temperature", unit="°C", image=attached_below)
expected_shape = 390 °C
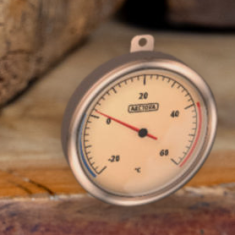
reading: 2 °C
